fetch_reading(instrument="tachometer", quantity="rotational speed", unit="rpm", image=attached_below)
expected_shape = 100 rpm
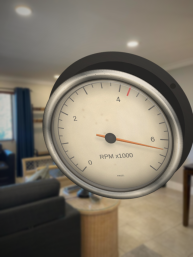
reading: 6250 rpm
